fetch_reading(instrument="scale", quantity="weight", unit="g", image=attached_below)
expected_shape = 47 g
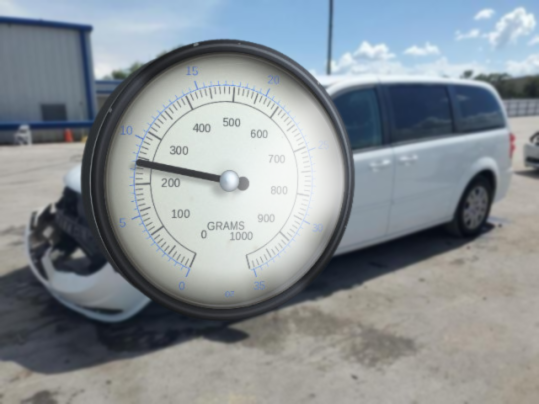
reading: 240 g
